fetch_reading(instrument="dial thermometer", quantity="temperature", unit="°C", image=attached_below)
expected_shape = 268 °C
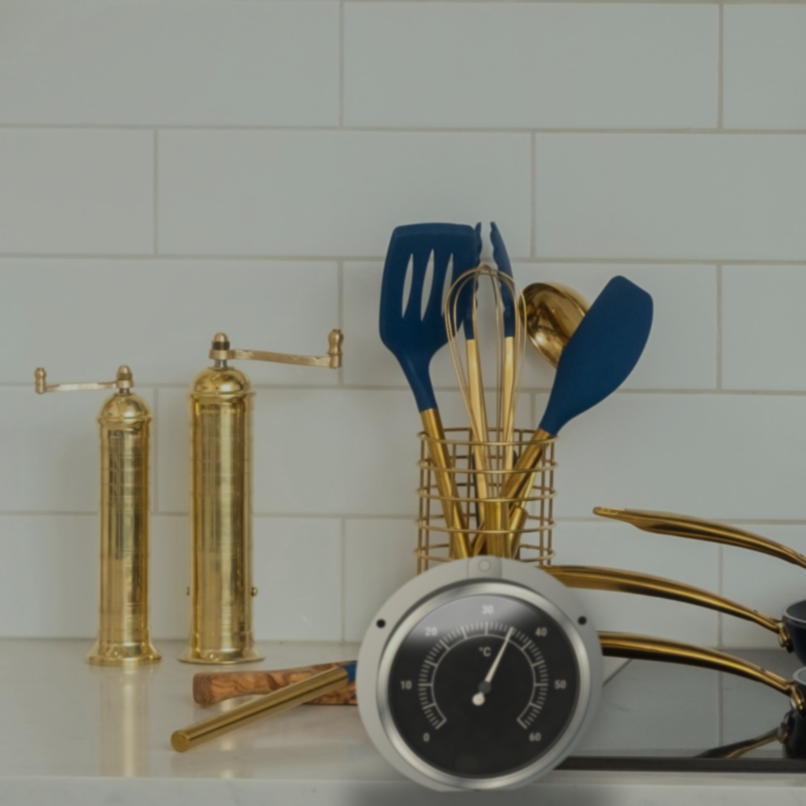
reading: 35 °C
